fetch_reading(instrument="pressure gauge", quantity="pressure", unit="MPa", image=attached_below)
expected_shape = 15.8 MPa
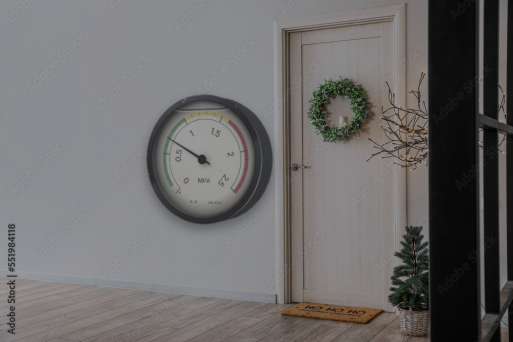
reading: 0.7 MPa
